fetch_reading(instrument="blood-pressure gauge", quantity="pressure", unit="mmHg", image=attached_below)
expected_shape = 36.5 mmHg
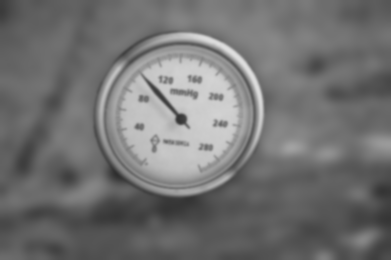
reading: 100 mmHg
